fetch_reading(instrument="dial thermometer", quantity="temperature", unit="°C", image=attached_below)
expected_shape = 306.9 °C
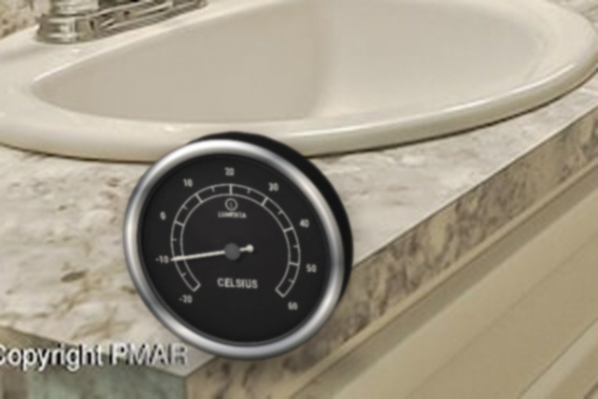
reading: -10 °C
